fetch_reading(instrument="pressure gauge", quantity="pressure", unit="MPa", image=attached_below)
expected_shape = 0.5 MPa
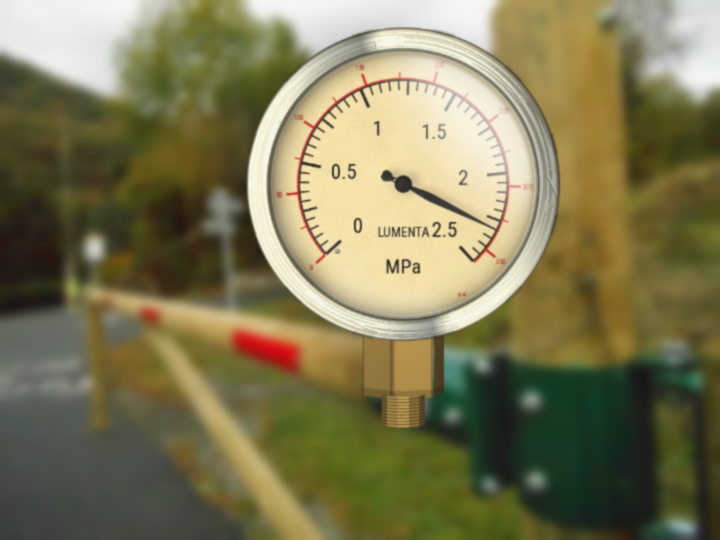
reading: 2.3 MPa
